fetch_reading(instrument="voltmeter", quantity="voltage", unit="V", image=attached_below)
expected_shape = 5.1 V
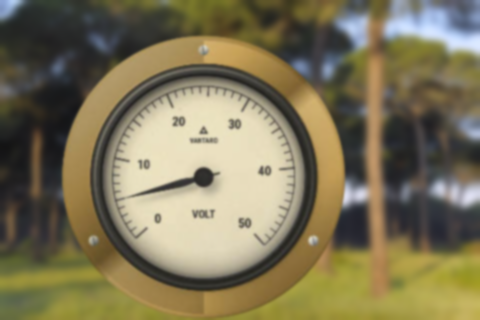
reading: 5 V
